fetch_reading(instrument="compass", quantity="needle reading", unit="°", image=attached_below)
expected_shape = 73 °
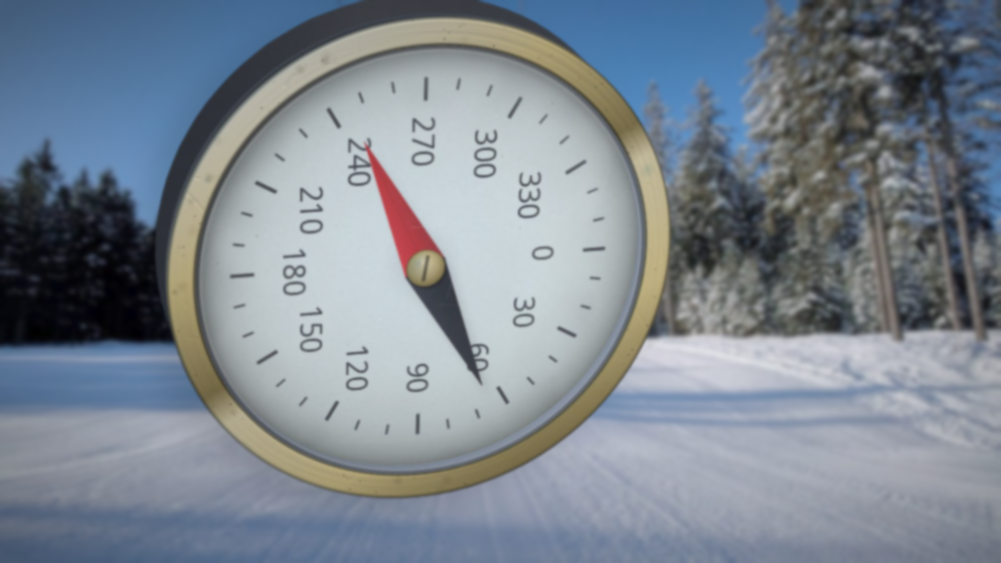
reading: 245 °
